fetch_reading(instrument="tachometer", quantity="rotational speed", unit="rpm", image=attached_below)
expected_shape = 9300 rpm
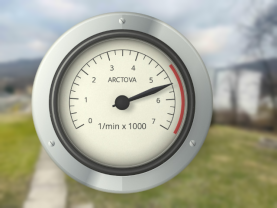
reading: 5500 rpm
